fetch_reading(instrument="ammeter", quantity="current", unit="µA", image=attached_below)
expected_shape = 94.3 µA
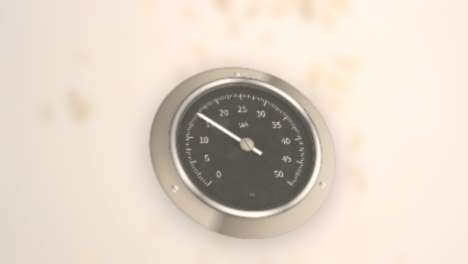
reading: 15 µA
